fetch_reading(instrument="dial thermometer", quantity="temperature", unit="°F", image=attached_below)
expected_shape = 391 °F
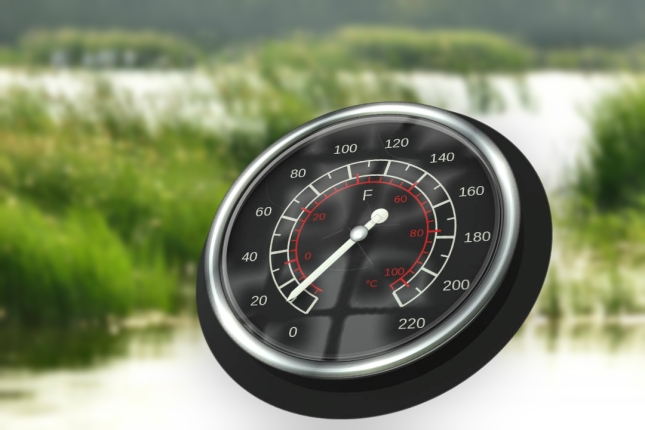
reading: 10 °F
